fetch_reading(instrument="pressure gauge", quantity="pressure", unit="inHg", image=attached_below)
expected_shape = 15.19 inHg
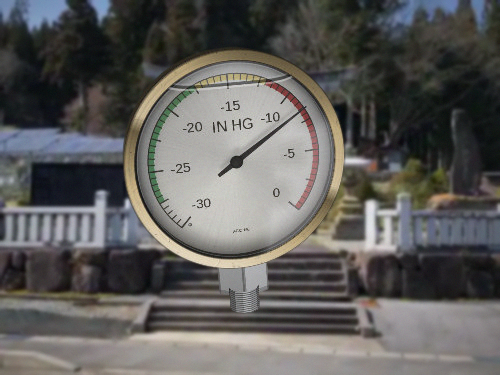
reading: -8.5 inHg
